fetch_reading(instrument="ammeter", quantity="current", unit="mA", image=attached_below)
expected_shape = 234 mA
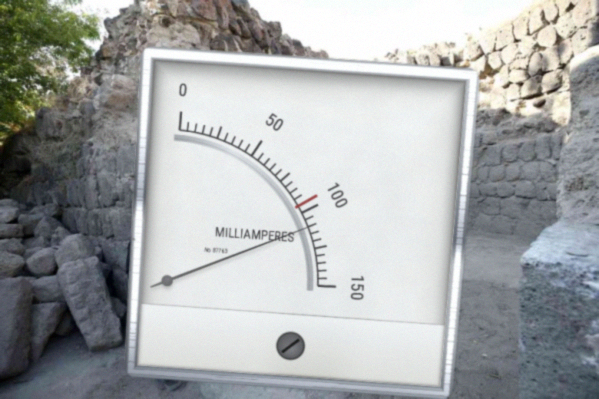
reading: 110 mA
